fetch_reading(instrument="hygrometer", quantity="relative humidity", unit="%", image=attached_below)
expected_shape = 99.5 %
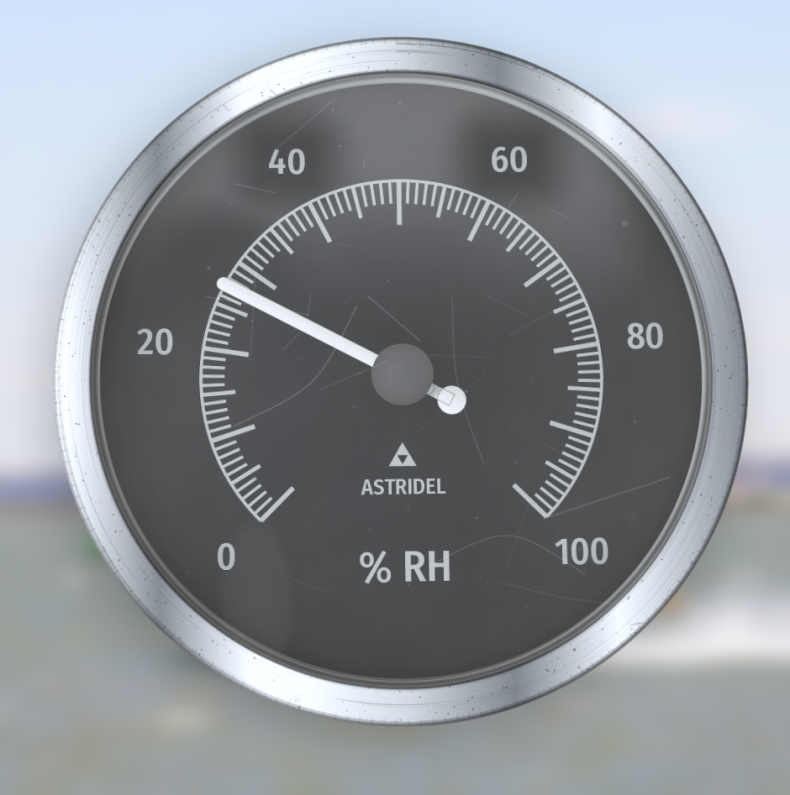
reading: 27 %
